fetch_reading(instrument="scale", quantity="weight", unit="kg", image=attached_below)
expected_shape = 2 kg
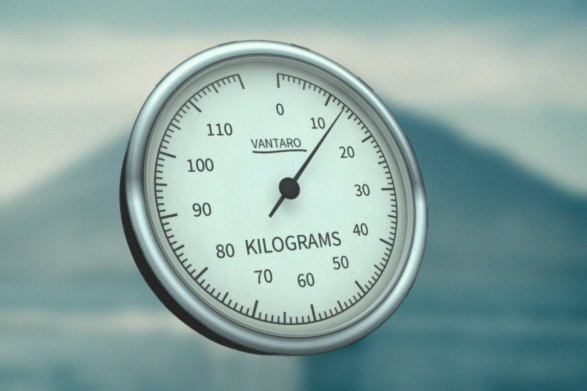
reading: 13 kg
